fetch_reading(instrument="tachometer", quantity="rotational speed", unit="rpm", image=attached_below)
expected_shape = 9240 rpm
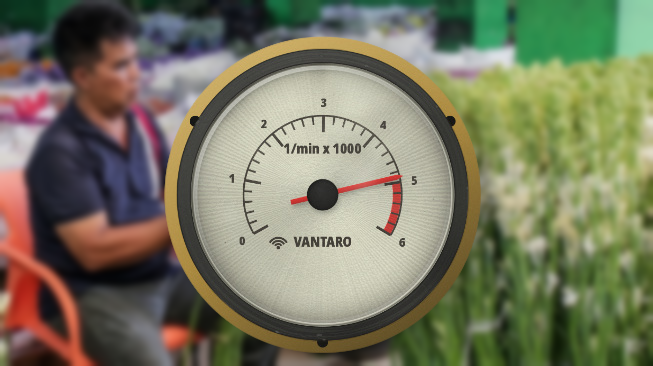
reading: 4900 rpm
